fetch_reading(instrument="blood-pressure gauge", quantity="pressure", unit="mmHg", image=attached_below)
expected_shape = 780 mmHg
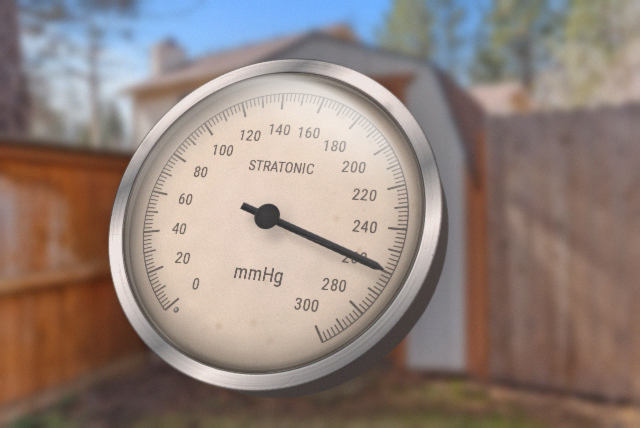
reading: 260 mmHg
